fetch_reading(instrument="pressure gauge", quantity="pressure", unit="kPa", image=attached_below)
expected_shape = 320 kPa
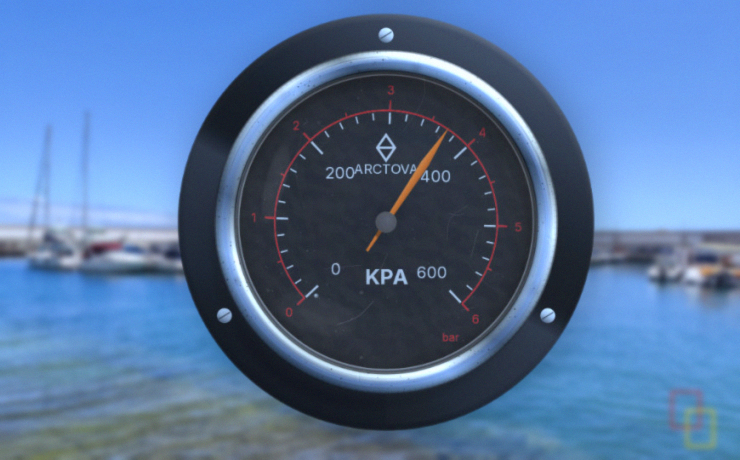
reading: 370 kPa
